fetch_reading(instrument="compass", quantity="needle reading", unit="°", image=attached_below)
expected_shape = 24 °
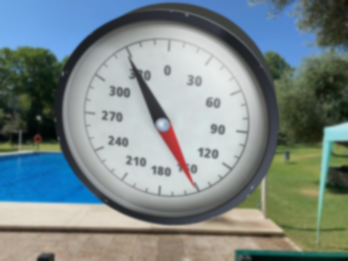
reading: 150 °
